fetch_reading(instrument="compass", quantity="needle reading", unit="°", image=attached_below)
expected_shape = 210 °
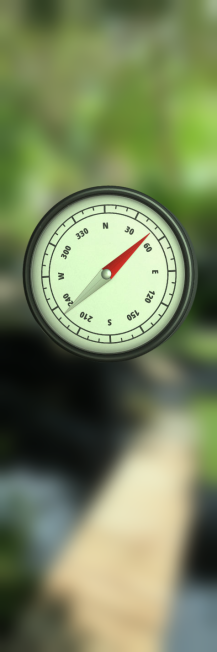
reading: 50 °
